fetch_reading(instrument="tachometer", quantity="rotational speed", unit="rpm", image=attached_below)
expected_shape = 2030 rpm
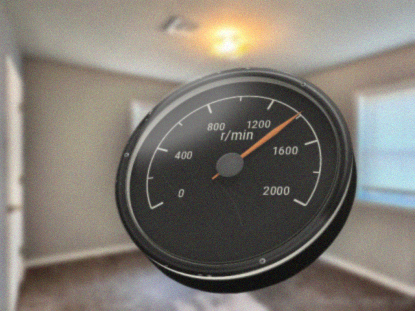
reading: 1400 rpm
